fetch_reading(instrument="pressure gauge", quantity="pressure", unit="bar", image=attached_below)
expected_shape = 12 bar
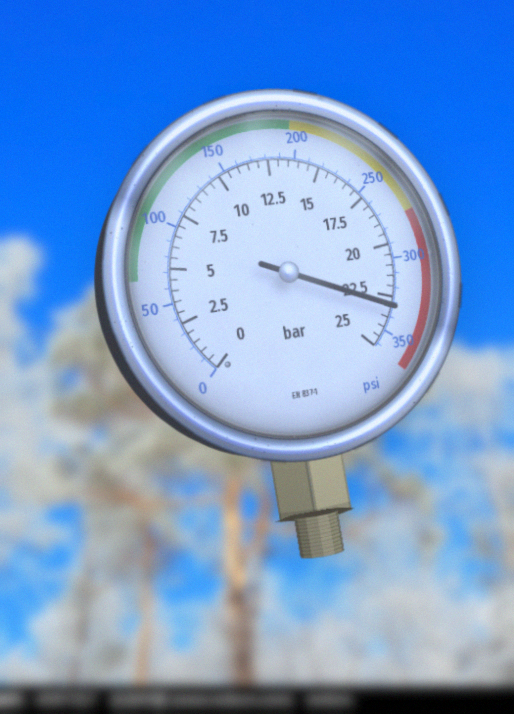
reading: 23 bar
